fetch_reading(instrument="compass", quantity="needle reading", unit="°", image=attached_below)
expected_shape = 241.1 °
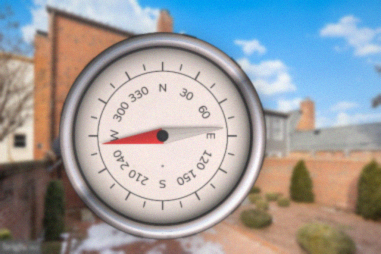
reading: 262.5 °
